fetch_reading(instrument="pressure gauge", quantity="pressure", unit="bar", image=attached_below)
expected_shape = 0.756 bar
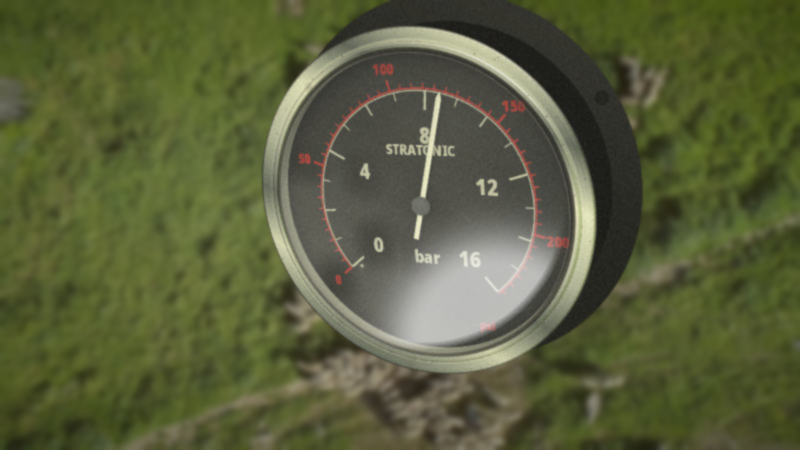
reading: 8.5 bar
